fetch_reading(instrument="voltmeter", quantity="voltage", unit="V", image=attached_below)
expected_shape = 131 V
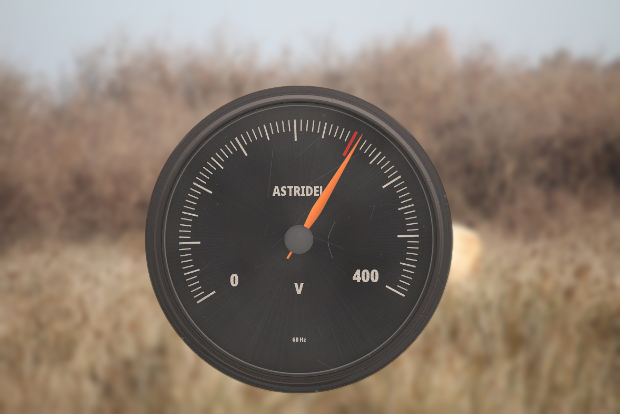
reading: 255 V
